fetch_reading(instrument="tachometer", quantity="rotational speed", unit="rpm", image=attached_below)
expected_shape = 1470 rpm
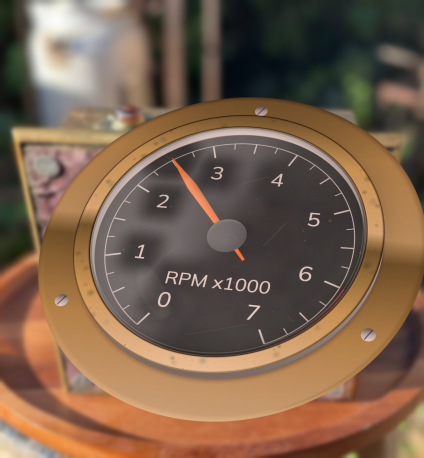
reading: 2500 rpm
